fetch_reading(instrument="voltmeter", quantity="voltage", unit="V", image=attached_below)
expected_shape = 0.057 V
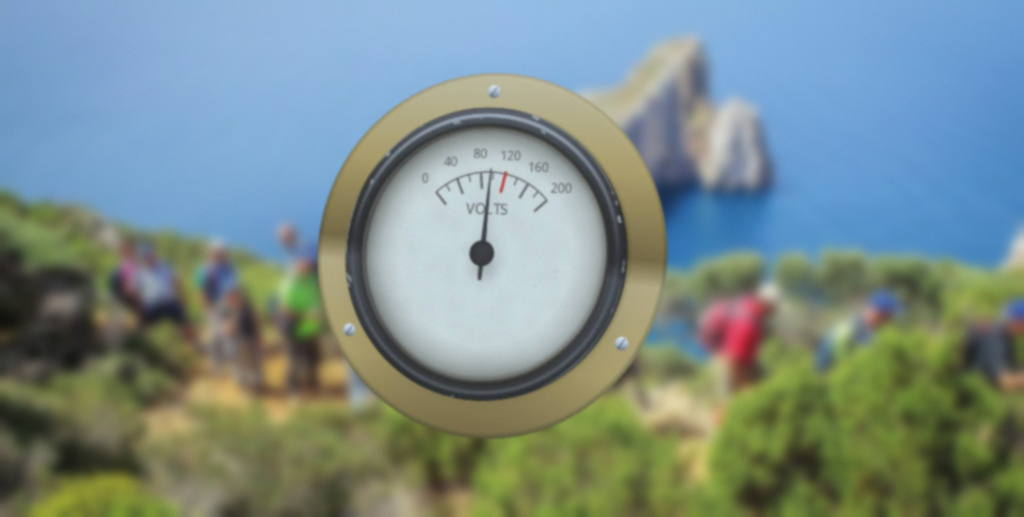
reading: 100 V
